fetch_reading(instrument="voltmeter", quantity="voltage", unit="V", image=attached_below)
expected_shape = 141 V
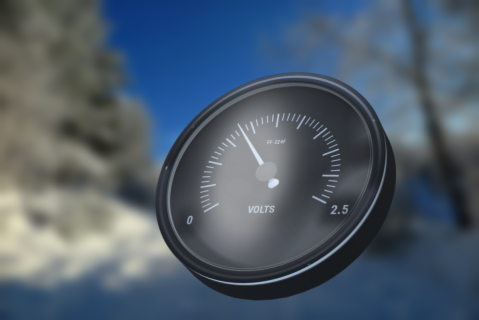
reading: 0.9 V
